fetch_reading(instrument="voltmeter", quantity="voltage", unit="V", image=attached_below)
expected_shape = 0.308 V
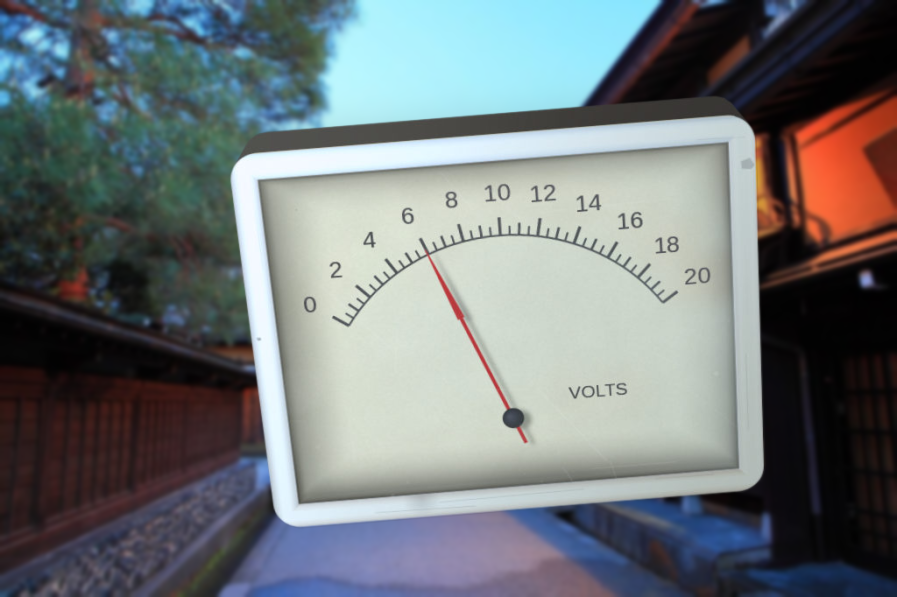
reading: 6 V
